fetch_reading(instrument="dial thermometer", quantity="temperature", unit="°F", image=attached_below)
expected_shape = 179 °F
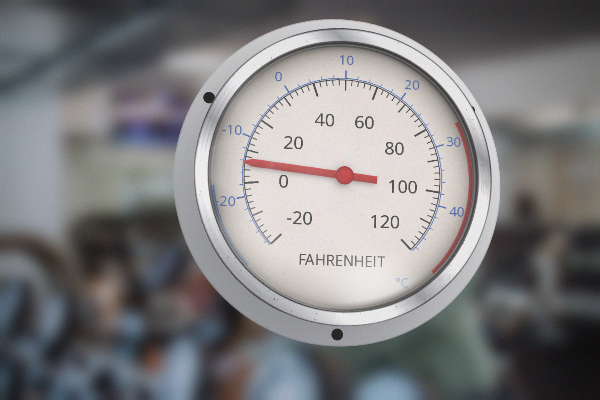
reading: 6 °F
